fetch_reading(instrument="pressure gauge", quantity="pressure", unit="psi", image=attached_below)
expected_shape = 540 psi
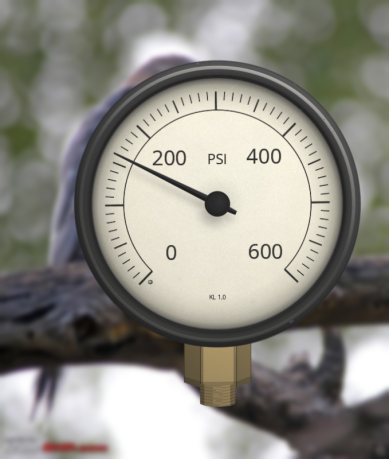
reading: 160 psi
